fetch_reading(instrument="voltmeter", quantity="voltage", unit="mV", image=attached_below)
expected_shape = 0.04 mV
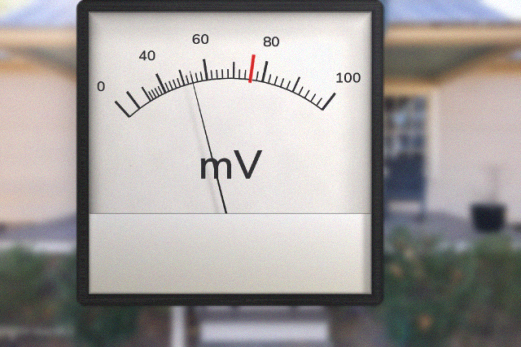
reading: 54 mV
